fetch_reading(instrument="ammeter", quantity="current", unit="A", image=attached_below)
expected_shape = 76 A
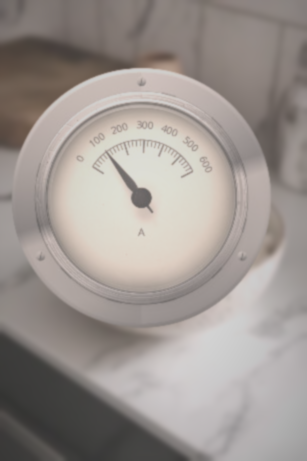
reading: 100 A
